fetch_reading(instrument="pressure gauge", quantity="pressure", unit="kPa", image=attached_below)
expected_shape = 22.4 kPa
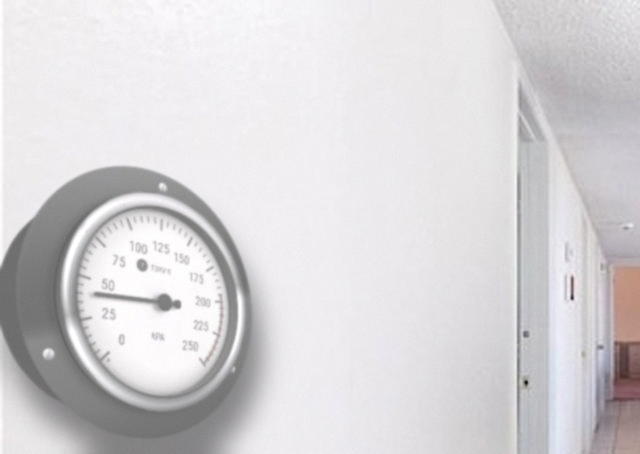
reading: 40 kPa
